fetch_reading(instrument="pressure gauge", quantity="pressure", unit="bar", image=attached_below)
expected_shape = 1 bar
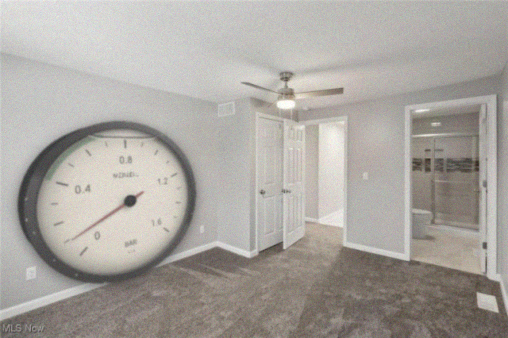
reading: 0.1 bar
